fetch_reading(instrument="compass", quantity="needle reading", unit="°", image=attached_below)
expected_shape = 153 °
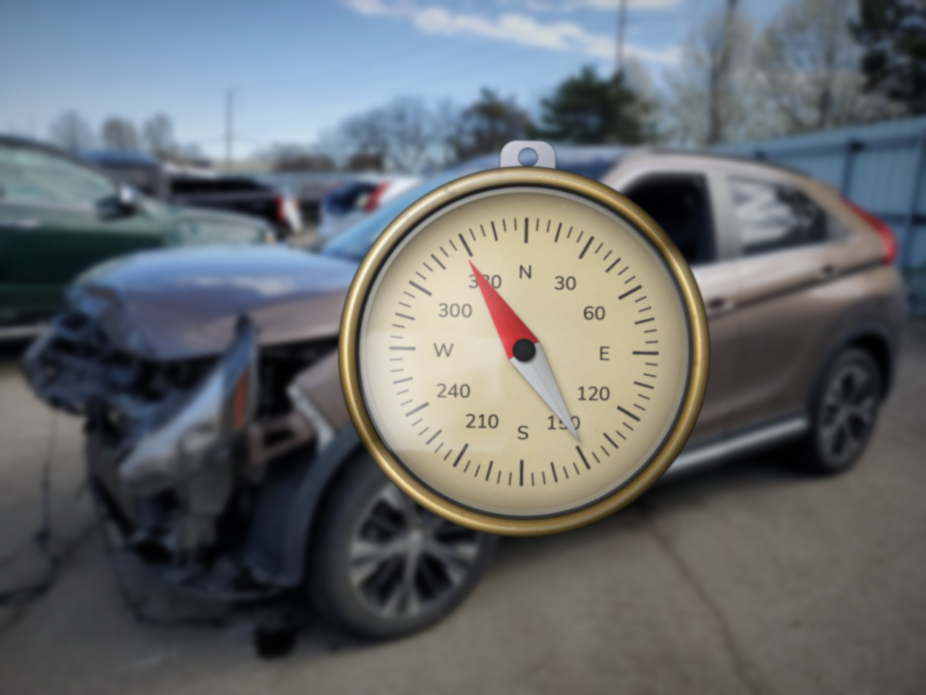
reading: 327.5 °
